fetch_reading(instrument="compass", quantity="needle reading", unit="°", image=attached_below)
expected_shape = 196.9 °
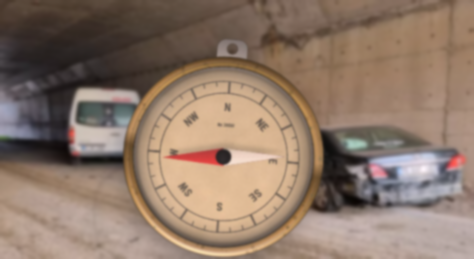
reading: 265 °
